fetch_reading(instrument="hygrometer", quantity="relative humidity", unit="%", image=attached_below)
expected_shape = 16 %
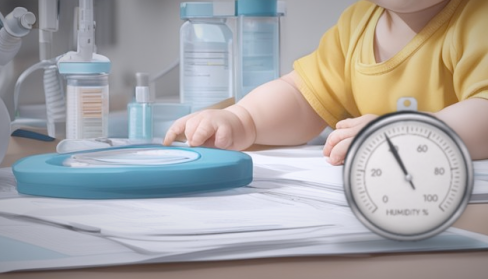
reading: 40 %
